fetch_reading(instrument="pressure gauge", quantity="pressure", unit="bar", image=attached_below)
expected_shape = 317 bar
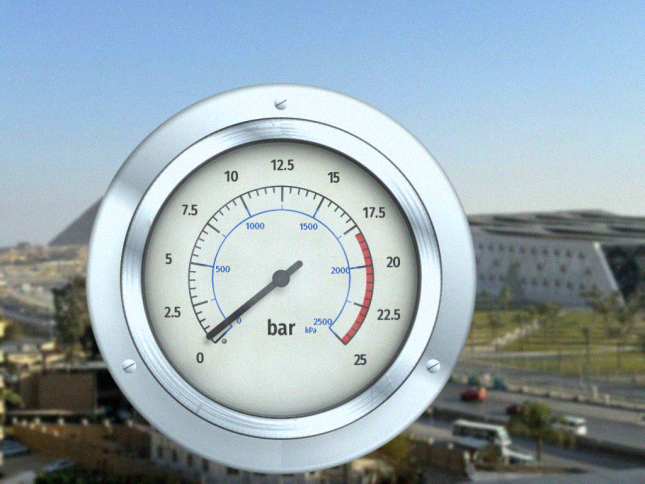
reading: 0.5 bar
